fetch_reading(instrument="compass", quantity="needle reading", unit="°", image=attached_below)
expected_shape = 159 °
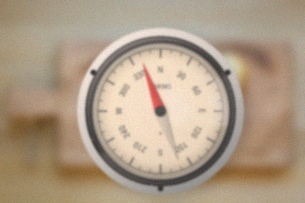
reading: 340 °
